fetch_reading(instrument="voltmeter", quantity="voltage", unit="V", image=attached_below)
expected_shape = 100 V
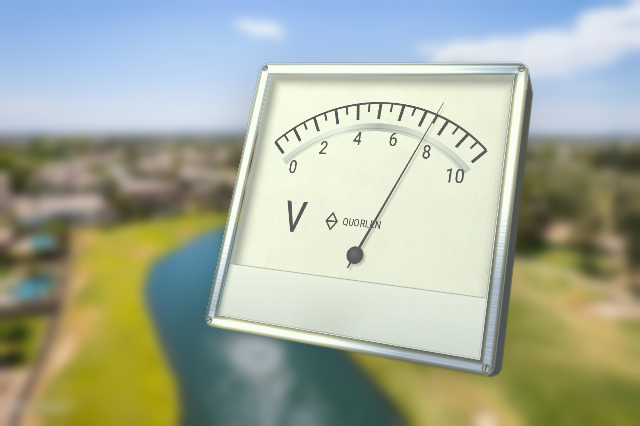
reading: 7.5 V
